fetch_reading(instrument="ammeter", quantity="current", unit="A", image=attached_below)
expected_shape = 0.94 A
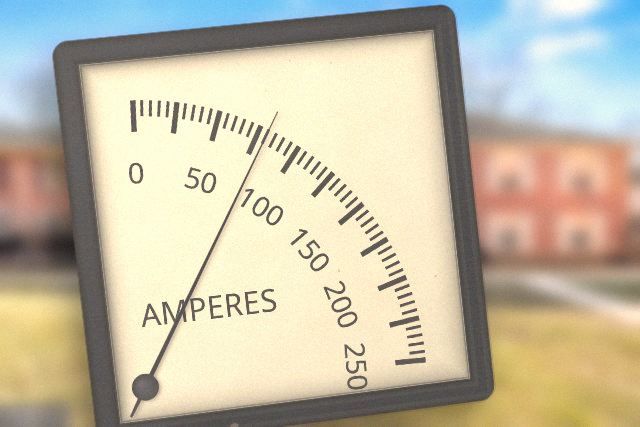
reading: 80 A
